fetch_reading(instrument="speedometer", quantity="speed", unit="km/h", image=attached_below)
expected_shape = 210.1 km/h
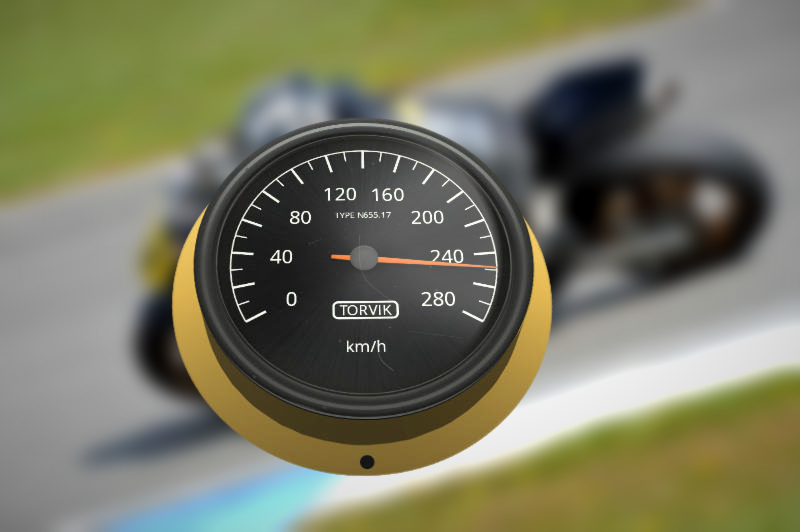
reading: 250 km/h
